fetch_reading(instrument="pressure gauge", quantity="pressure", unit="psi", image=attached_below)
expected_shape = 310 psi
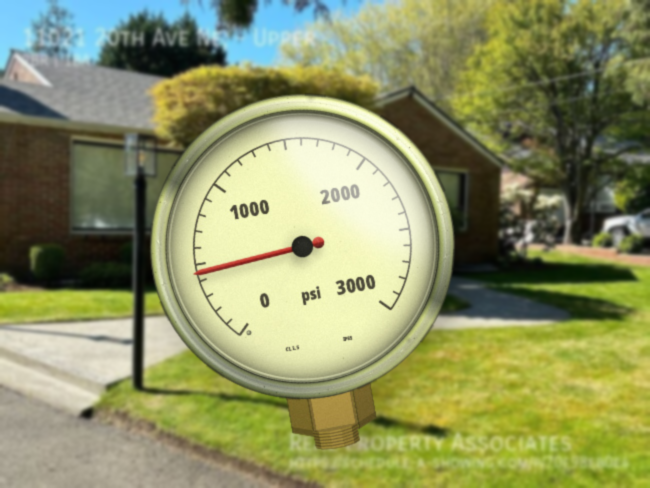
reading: 450 psi
